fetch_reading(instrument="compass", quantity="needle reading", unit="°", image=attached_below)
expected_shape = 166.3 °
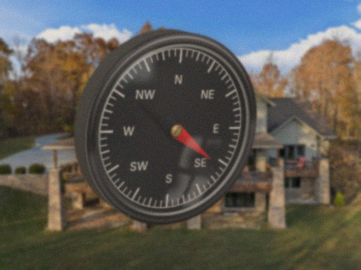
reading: 125 °
